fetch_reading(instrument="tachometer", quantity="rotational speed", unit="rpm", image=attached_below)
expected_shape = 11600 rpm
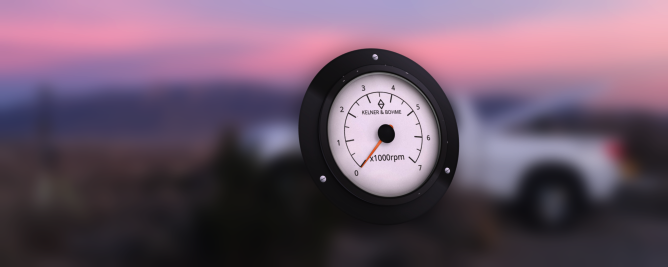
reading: 0 rpm
